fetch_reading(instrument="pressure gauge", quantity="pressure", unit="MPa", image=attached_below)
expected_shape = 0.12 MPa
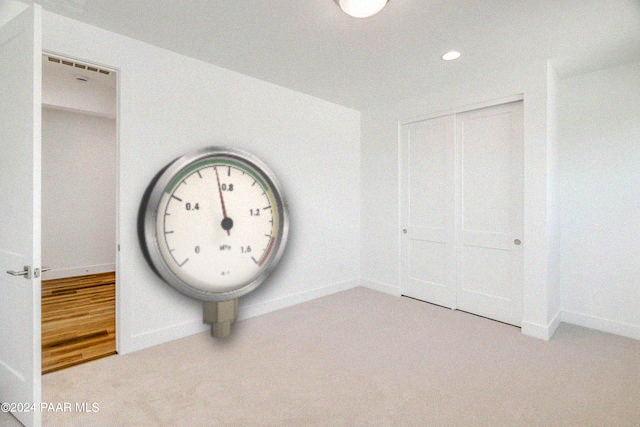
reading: 0.7 MPa
